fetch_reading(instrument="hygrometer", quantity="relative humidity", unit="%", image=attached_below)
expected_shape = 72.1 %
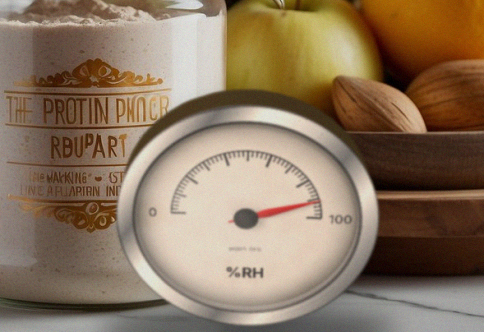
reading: 90 %
